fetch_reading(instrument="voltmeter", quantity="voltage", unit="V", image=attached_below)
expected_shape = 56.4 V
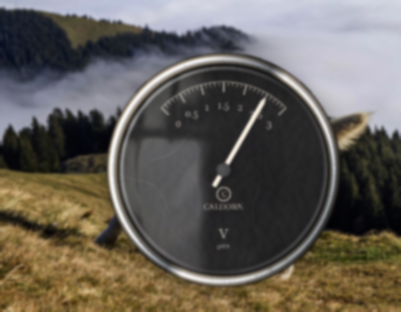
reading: 2.5 V
